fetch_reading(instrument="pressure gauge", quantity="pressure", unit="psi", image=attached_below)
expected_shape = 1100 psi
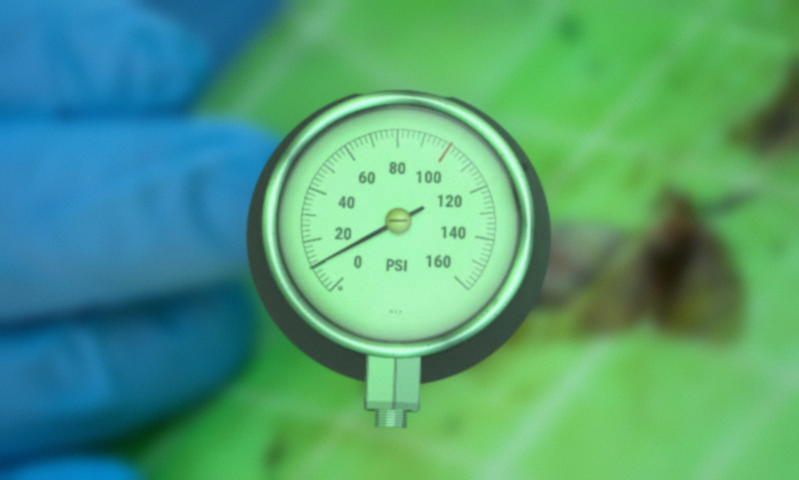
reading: 10 psi
